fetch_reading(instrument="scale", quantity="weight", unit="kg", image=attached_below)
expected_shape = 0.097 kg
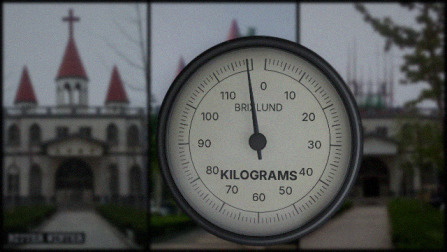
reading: 119 kg
